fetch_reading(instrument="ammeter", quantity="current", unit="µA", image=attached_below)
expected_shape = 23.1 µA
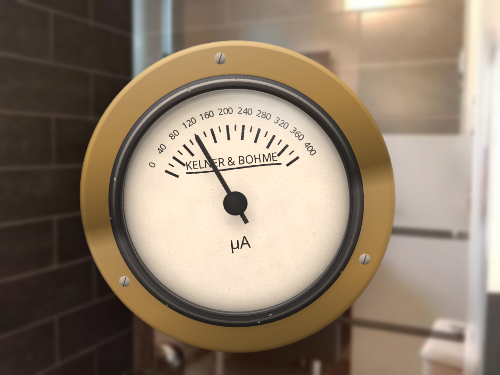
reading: 120 µA
